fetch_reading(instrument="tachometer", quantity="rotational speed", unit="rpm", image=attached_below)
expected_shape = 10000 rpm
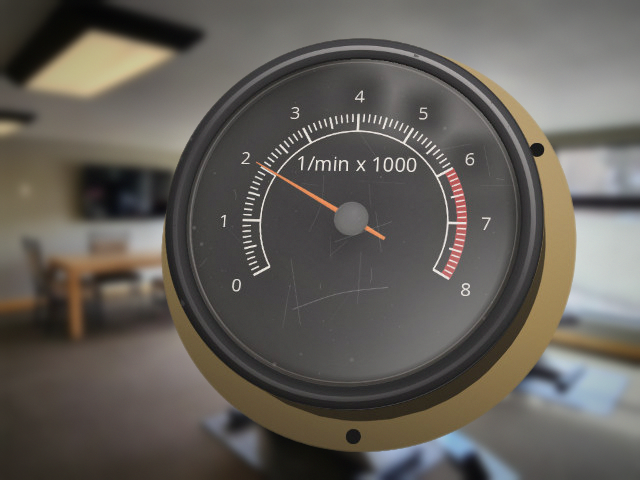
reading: 2000 rpm
